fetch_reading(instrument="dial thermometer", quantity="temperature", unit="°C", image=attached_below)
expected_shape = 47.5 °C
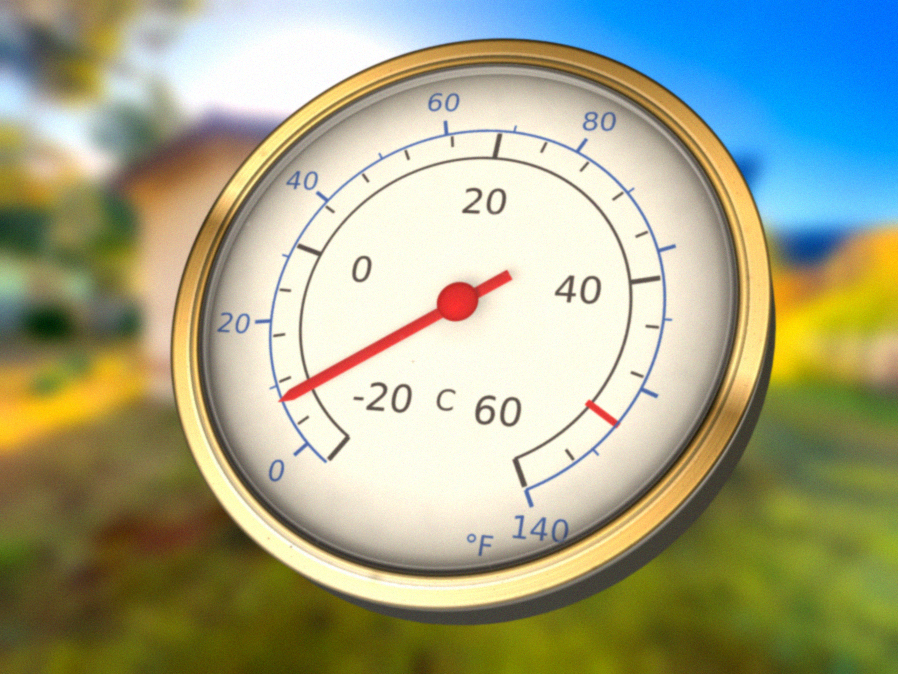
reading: -14 °C
